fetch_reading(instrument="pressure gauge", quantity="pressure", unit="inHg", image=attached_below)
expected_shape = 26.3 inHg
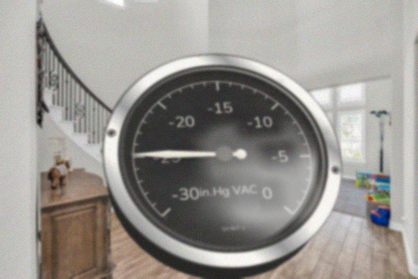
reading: -25 inHg
